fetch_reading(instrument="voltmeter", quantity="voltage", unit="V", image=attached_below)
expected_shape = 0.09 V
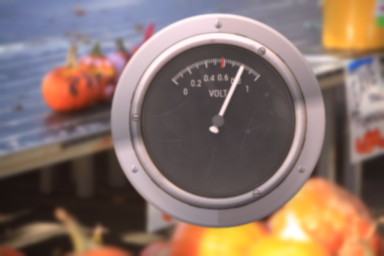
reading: 0.8 V
